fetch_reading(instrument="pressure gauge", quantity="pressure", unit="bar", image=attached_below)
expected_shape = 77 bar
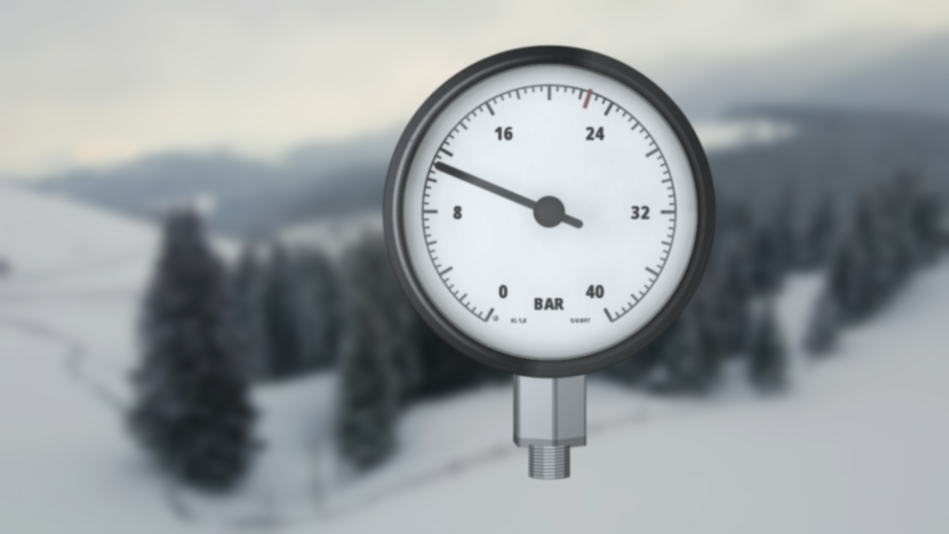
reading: 11 bar
